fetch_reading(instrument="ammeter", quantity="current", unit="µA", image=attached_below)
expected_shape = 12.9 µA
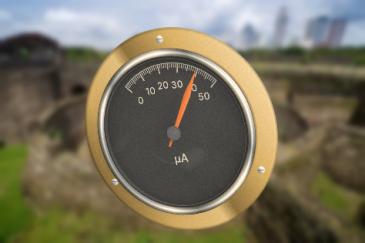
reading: 40 µA
